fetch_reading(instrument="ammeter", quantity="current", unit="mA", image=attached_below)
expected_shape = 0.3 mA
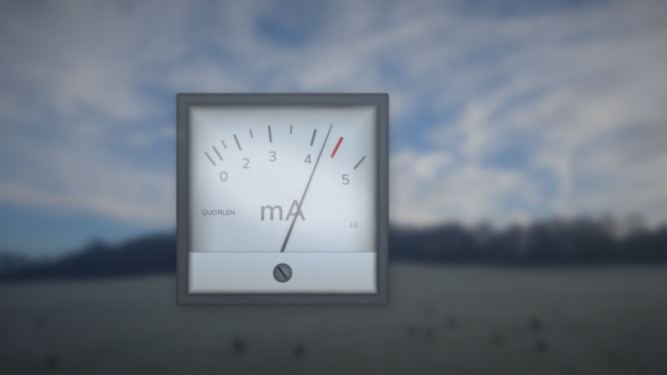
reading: 4.25 mA
